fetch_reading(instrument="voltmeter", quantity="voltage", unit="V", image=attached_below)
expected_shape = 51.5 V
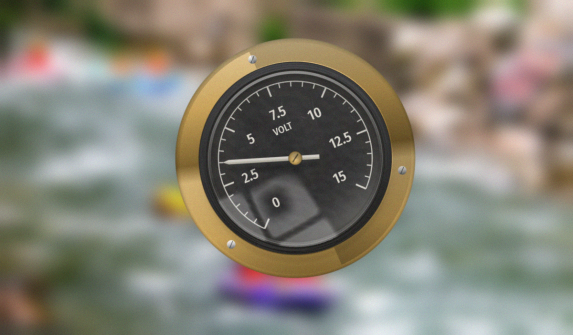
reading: 3.5 V
